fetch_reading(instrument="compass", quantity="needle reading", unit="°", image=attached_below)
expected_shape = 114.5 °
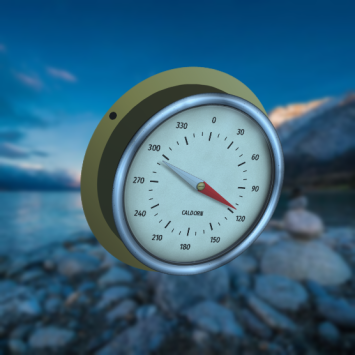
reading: 115 °
